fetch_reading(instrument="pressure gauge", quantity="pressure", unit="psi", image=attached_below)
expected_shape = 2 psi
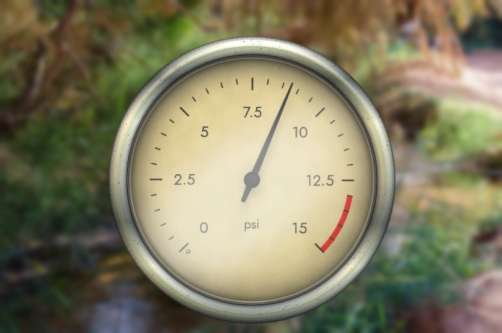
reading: 8.75 psi
